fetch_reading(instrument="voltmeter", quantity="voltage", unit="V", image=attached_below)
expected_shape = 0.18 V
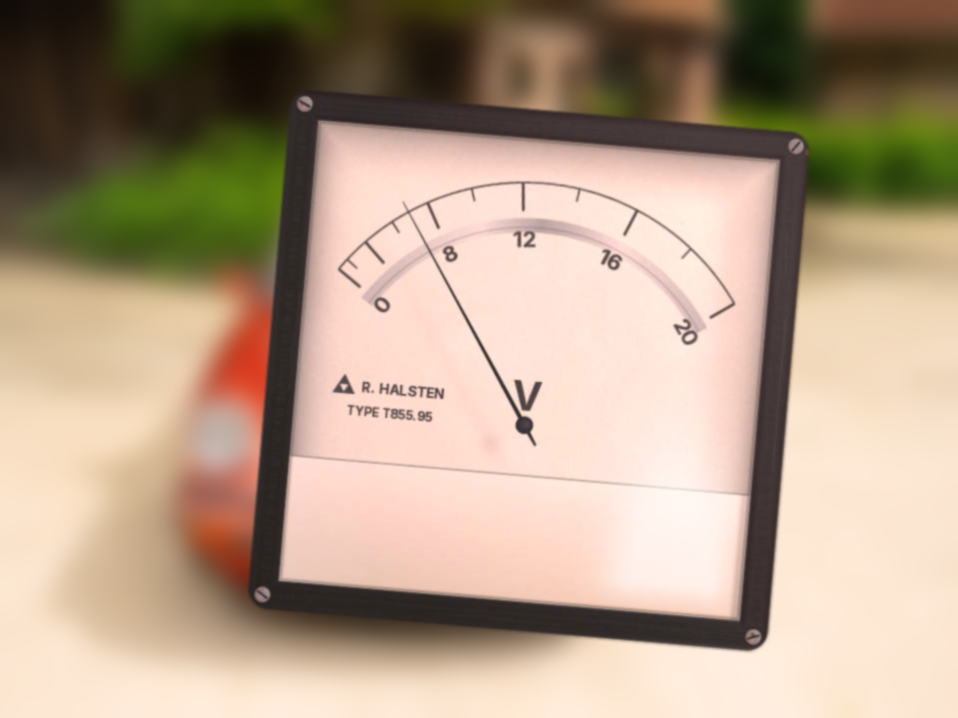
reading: 7 V
